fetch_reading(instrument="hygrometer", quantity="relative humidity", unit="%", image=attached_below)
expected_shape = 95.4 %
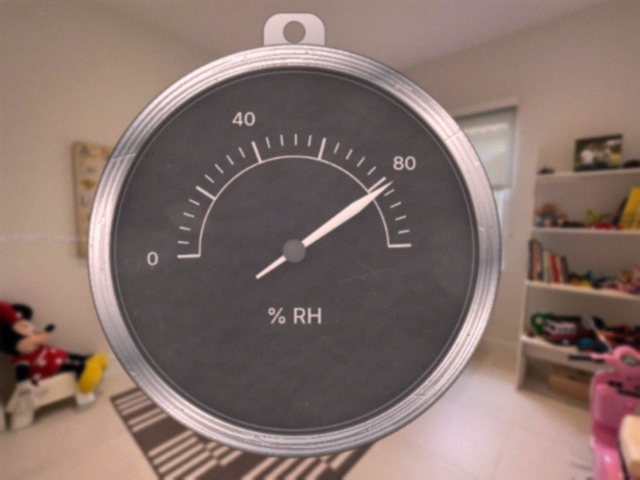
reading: 82 %
